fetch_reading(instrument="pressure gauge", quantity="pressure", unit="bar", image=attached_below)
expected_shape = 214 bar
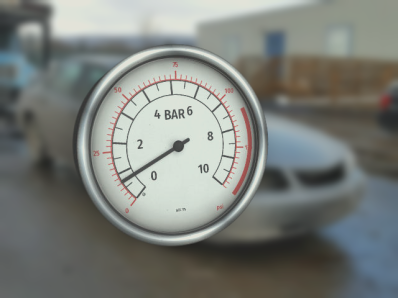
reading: 0.75 bar
